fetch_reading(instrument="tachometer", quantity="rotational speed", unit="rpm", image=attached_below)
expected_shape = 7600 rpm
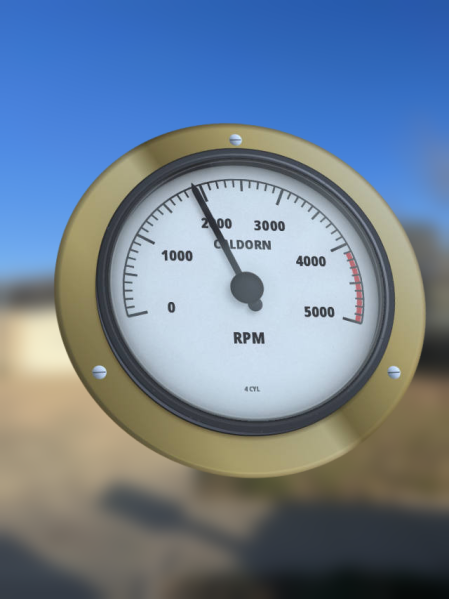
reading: 1900 rpm
